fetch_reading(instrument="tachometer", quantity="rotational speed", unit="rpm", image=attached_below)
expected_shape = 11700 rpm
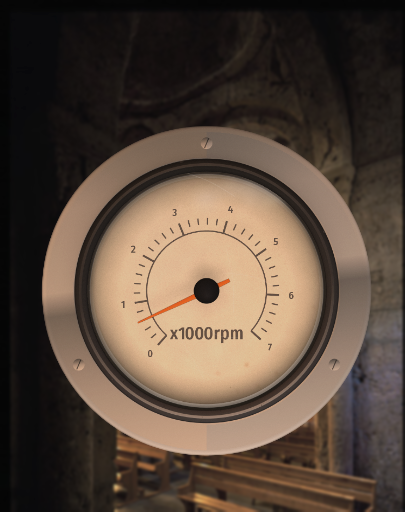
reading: 600 rpm
